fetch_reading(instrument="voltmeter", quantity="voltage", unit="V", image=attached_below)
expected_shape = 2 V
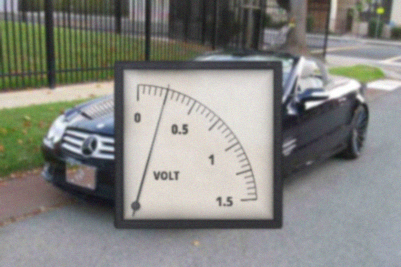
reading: 0.25 V
